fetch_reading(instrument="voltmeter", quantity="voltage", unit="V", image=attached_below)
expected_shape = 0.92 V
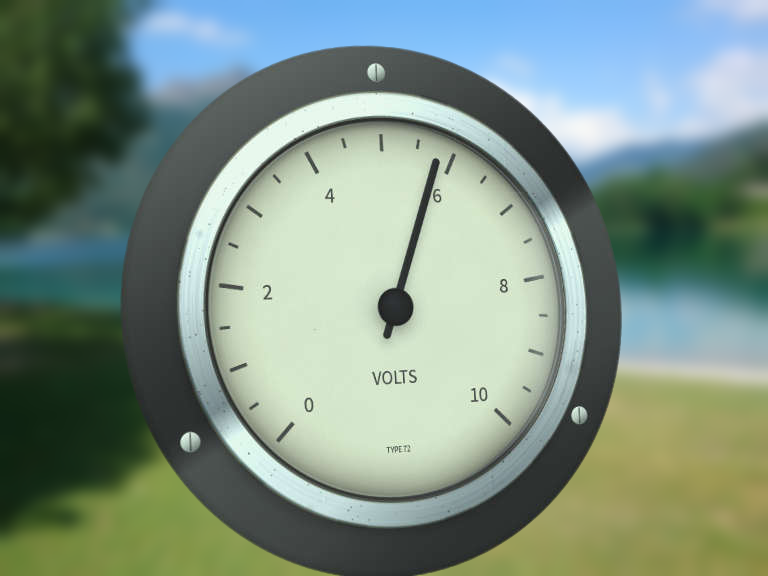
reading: 5.75 V
